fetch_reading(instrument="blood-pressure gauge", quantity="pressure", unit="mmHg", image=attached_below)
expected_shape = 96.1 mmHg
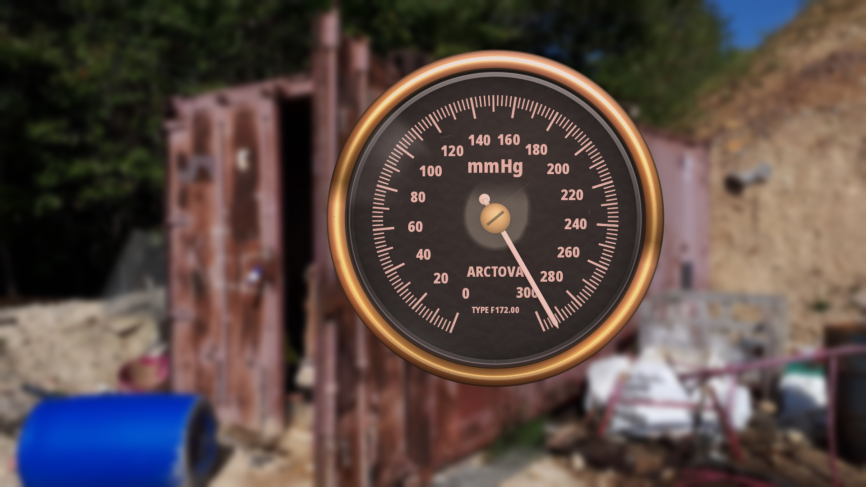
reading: 294 mmHg
